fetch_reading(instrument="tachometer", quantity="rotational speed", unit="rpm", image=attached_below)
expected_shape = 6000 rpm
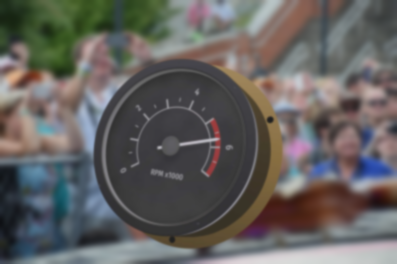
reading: 5750 rpm
